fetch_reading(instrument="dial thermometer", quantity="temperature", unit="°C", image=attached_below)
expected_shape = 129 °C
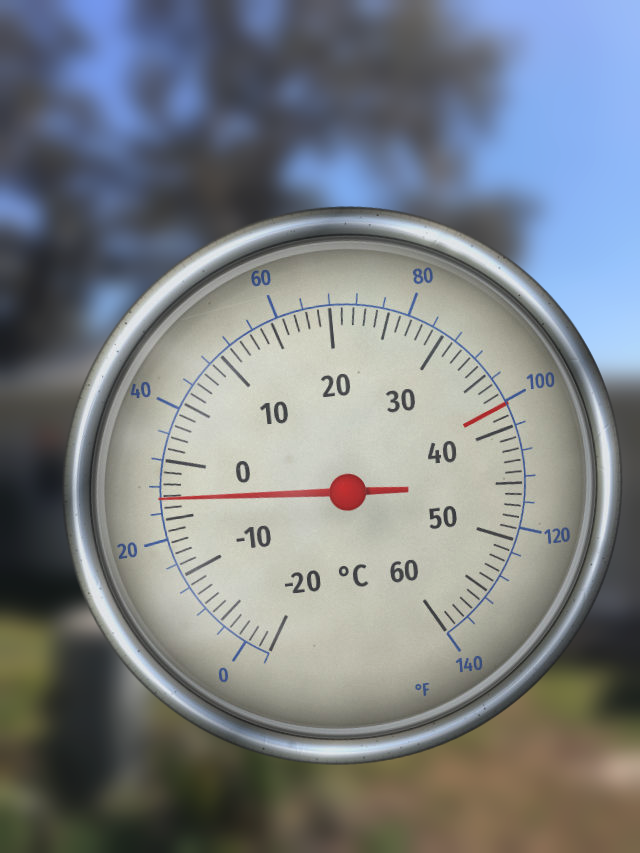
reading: -3 °C
